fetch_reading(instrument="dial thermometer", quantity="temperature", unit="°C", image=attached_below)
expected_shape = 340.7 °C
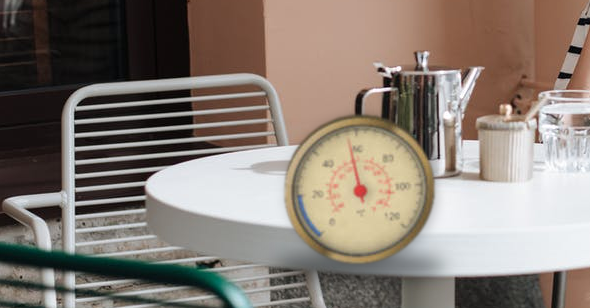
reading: 56 °C
